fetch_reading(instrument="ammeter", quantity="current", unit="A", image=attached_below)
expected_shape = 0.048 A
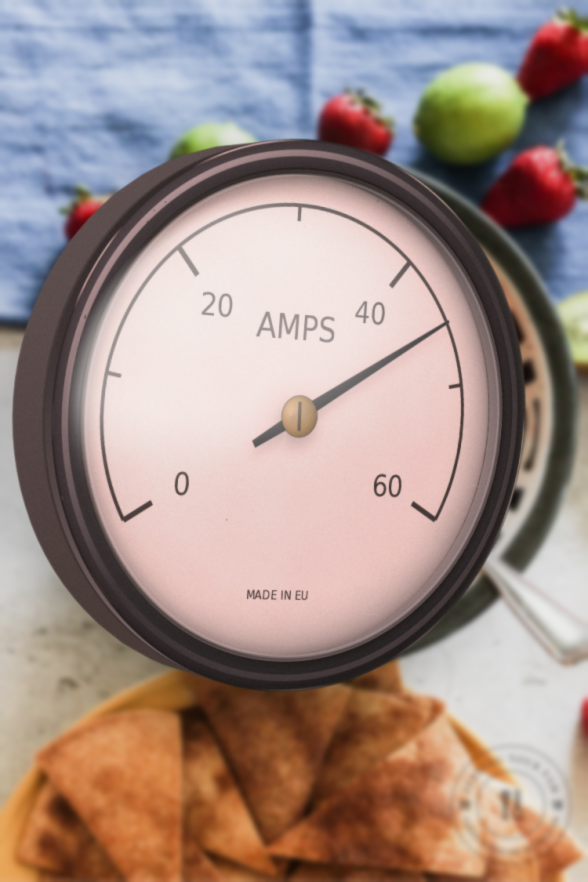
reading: 45 A
